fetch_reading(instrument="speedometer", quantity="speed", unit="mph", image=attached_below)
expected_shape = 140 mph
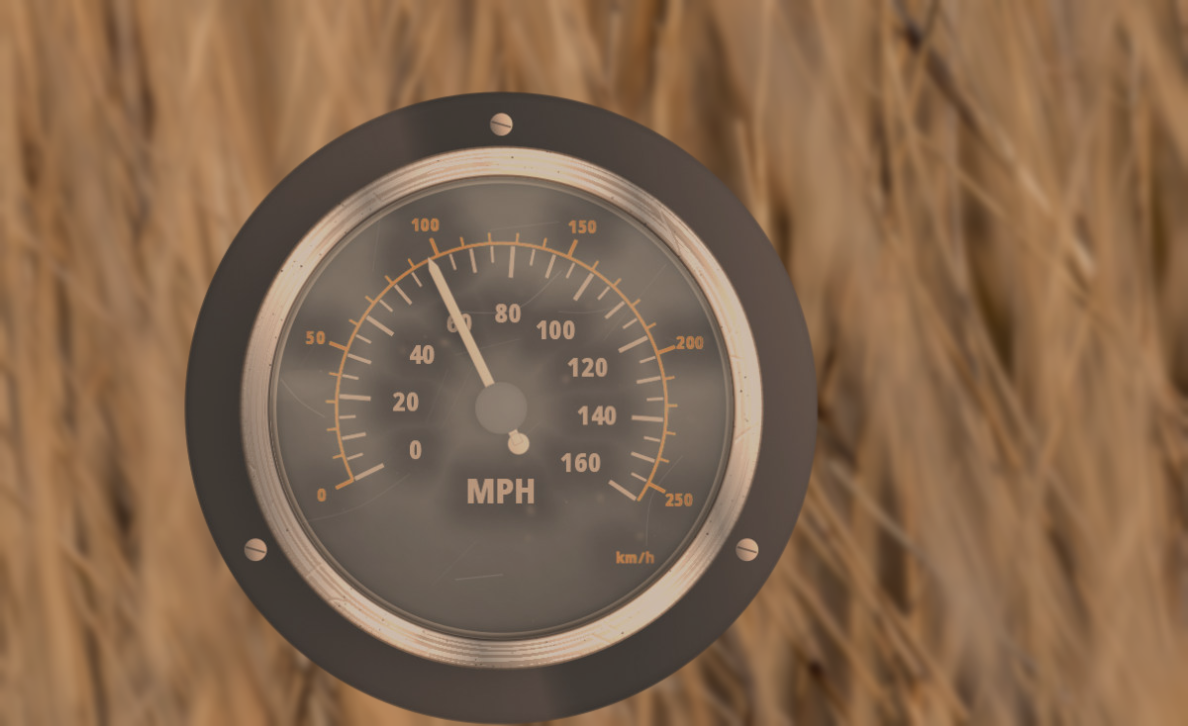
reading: 60 mph
